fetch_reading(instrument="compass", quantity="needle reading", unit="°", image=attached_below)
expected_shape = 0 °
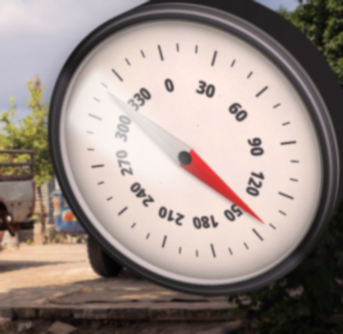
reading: 140 °
